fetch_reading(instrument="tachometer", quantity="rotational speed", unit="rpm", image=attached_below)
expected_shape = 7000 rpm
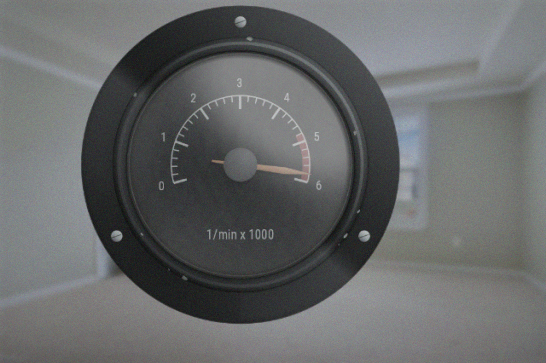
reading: 5800 rpm
